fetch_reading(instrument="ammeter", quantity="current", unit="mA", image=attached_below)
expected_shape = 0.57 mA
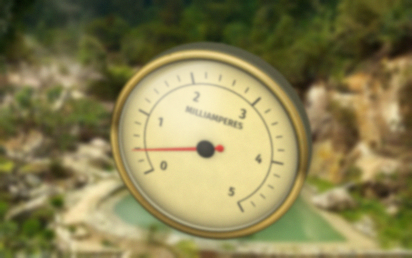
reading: 0.4 mA
